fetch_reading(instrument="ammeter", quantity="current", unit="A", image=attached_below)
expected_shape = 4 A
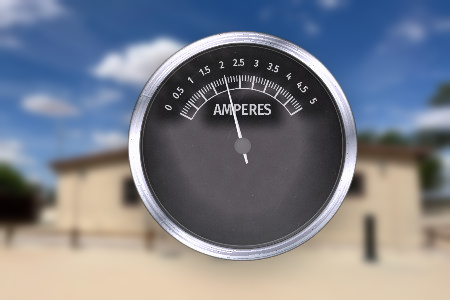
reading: 2 A
